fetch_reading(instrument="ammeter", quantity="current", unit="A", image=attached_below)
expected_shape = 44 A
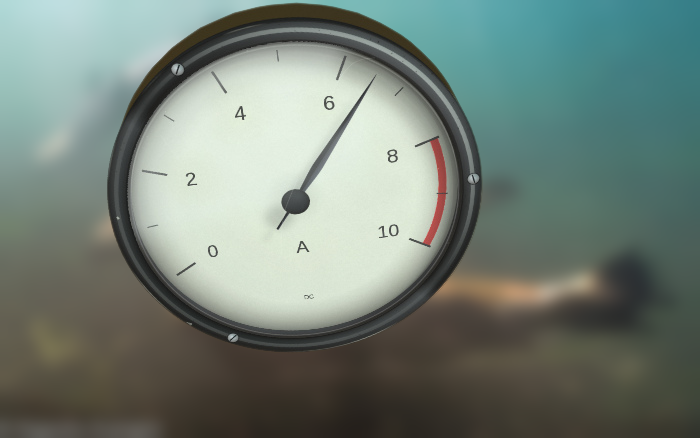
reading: 6.5 A
